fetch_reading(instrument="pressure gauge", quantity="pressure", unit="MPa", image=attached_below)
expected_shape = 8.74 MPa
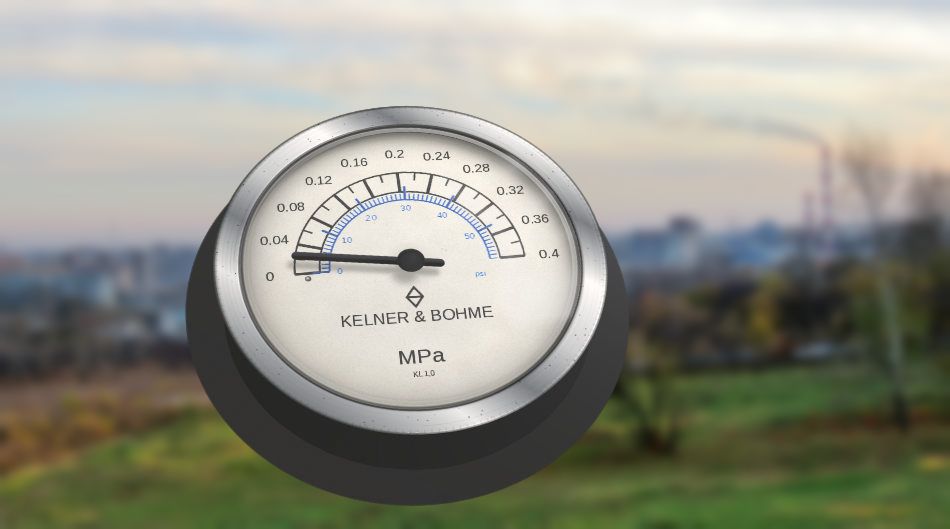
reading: 0.02 MPa
